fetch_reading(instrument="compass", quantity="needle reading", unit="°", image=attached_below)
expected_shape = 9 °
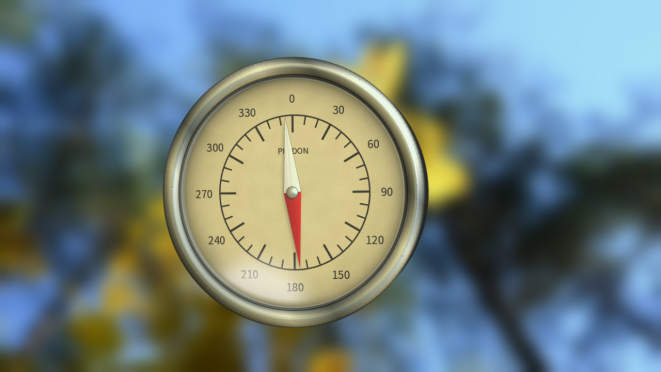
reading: 175 °
